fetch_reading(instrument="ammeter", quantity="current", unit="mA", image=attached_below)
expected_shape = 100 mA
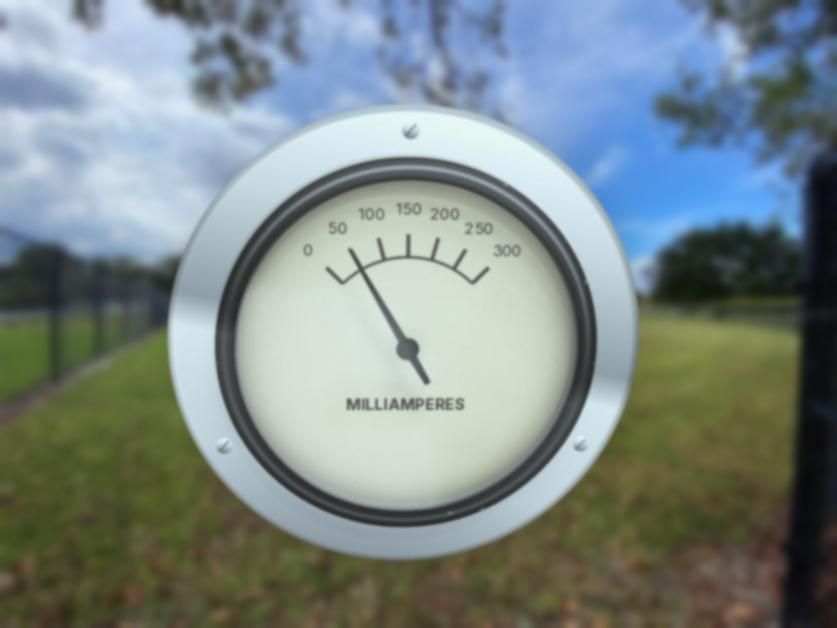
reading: 50 mA
